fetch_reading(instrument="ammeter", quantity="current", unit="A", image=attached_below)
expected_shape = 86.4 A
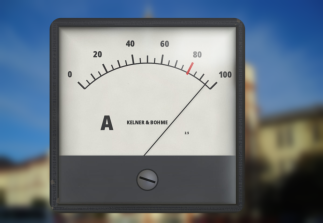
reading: 95 A
